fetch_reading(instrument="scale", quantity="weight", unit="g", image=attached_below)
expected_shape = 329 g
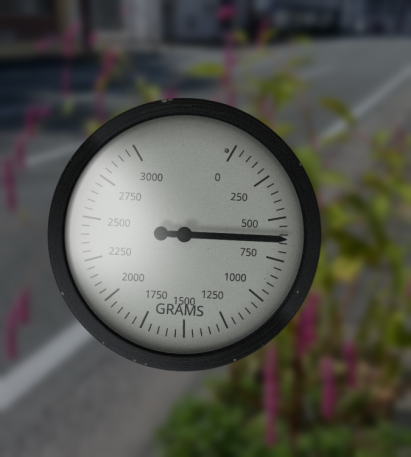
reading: 625 g
